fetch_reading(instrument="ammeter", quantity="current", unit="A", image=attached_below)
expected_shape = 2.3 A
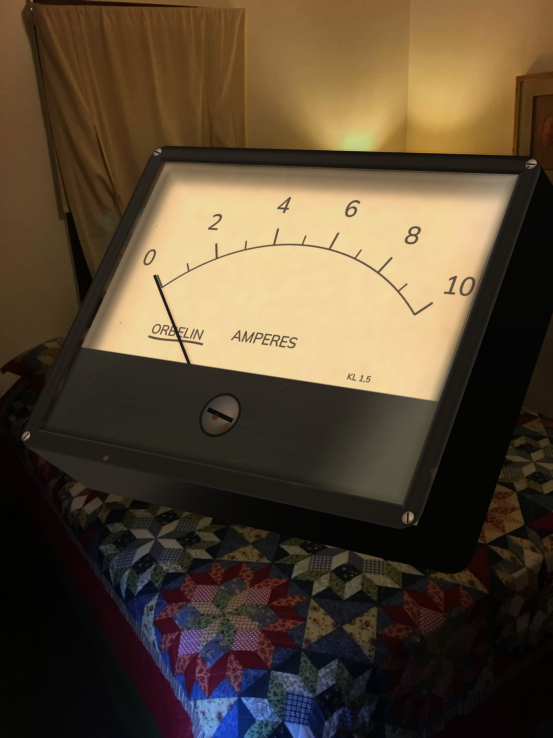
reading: 0 A
